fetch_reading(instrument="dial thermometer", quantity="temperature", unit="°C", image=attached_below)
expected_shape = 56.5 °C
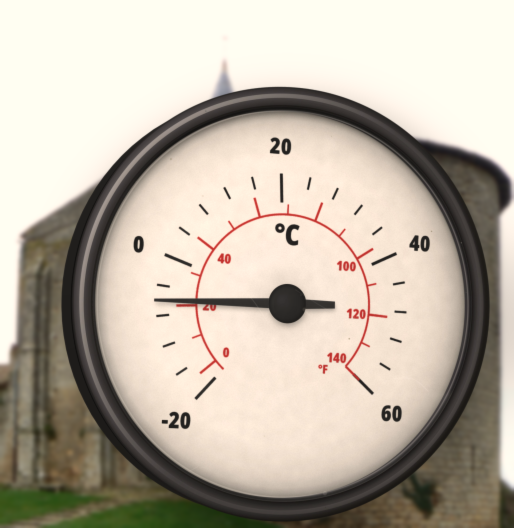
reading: -6 °C
